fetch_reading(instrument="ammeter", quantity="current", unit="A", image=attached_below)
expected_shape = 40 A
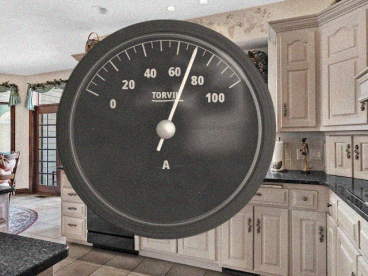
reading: 70 A
